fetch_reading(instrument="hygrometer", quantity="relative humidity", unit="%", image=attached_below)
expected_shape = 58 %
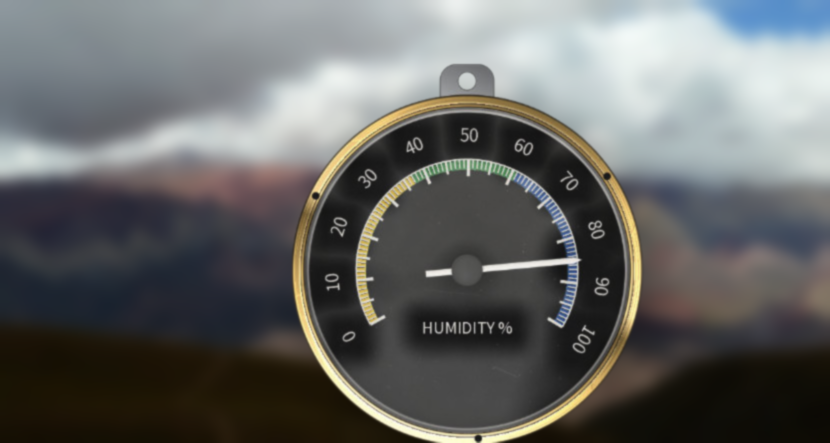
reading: 85 %
